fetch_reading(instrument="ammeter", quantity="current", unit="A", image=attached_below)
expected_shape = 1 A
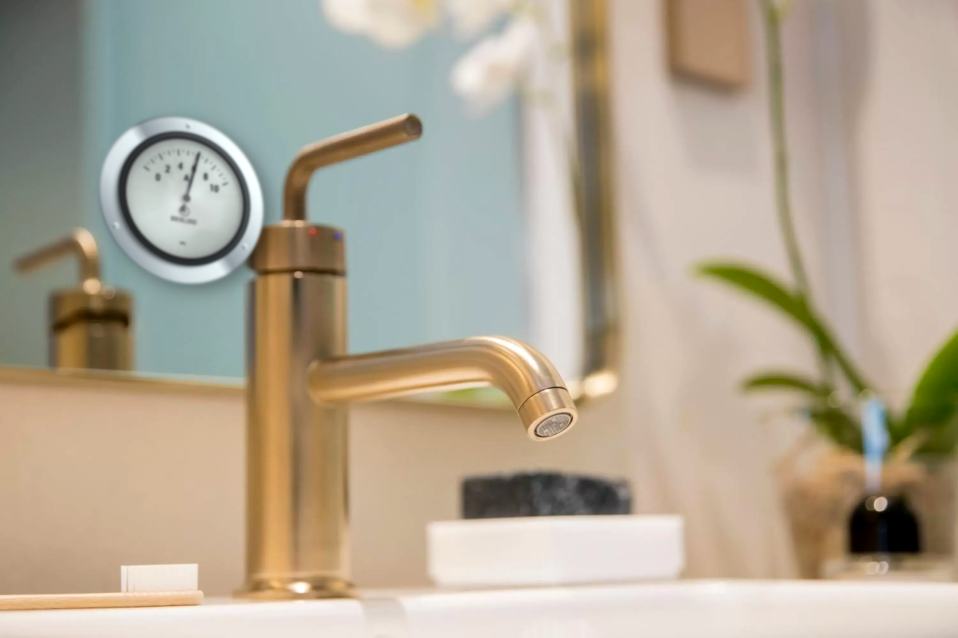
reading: 6 A
